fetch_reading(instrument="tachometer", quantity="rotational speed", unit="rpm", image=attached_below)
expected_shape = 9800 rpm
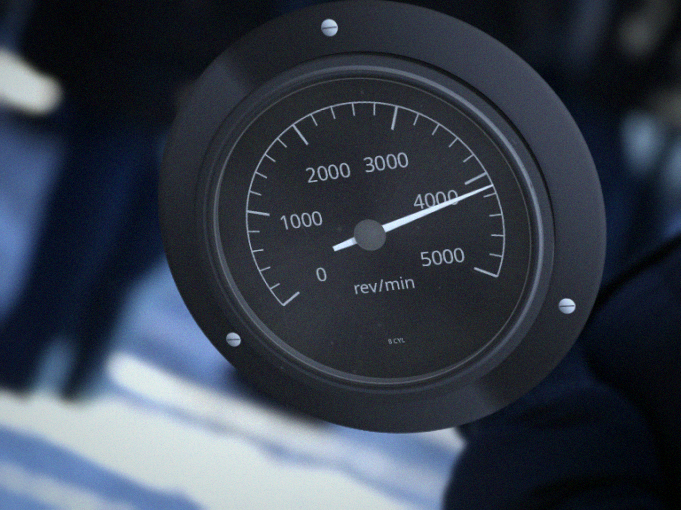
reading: 4100 rpm
